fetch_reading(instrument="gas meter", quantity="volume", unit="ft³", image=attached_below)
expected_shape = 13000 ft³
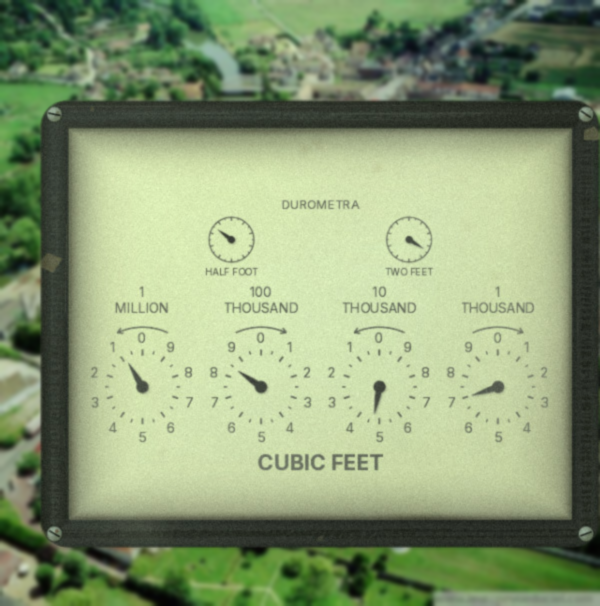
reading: 84700 ft³
